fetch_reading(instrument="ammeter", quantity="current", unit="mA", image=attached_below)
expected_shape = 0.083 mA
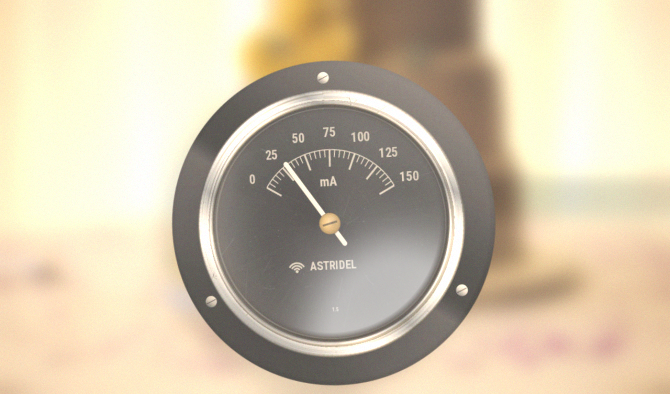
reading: 30 mA
